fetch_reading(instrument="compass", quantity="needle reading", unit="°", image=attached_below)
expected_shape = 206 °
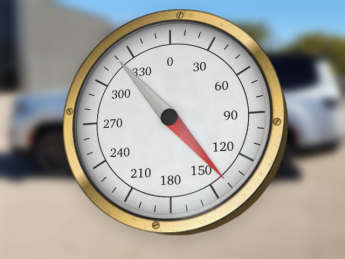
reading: 140 °
